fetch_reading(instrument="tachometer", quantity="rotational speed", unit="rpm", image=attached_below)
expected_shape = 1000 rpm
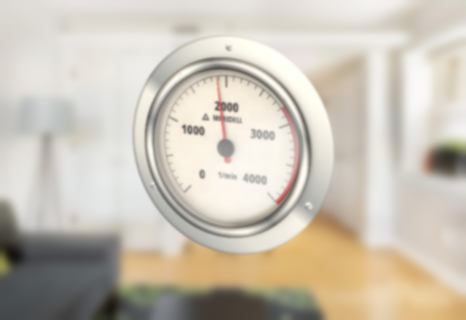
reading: 1900 rpm
